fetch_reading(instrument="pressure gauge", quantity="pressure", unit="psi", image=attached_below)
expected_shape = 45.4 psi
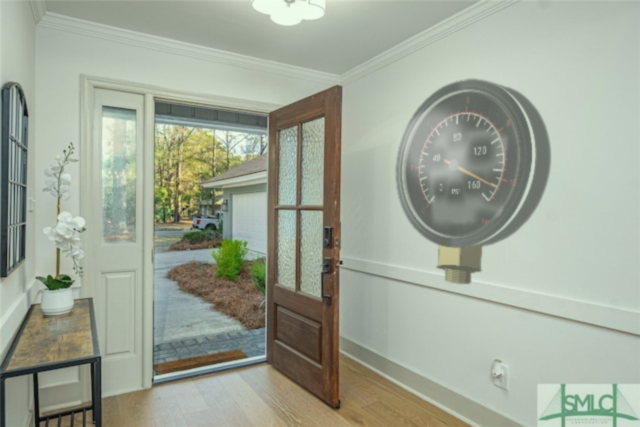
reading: 150 psi
